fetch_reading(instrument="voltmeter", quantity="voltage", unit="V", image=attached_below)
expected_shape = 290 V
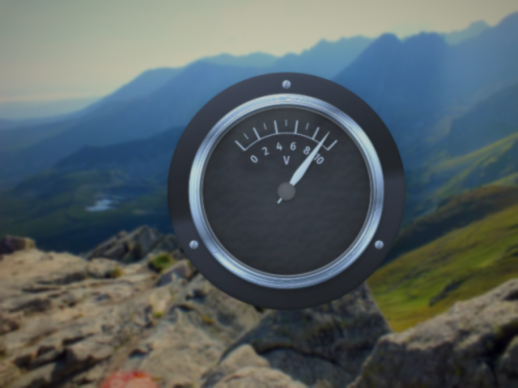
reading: 9 V
